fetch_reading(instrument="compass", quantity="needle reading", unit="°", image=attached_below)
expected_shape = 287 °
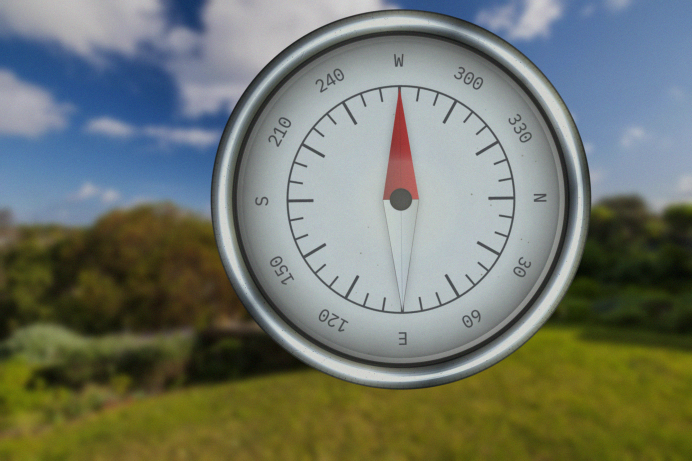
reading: 270 °
